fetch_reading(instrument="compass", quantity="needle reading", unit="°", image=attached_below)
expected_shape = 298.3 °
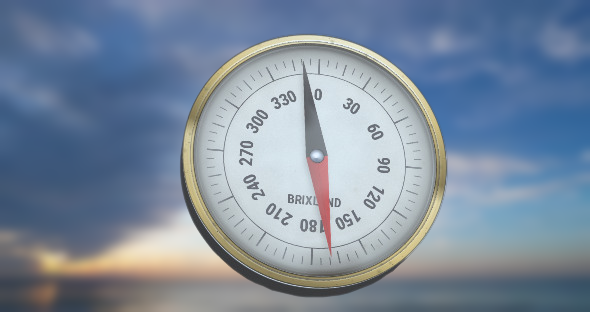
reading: 170 °
